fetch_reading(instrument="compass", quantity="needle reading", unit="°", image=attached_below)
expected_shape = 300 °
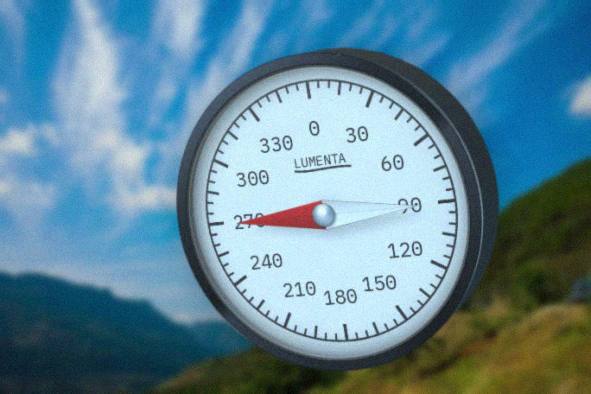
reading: 270 °
